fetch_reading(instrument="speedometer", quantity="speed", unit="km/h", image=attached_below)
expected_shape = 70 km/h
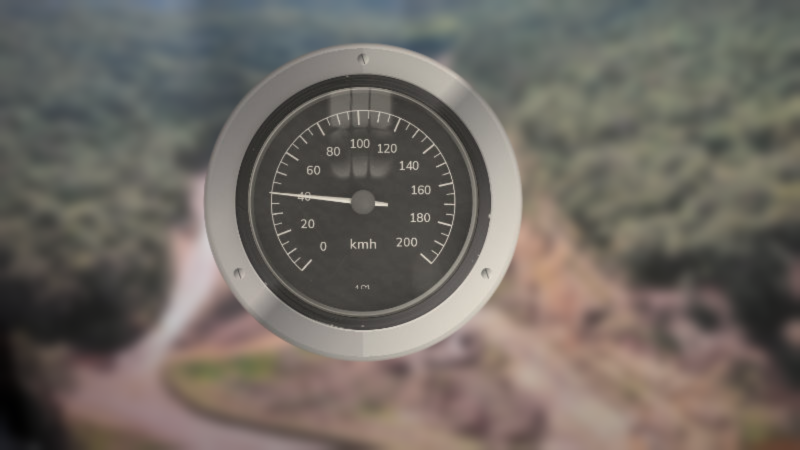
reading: 40 km/h
